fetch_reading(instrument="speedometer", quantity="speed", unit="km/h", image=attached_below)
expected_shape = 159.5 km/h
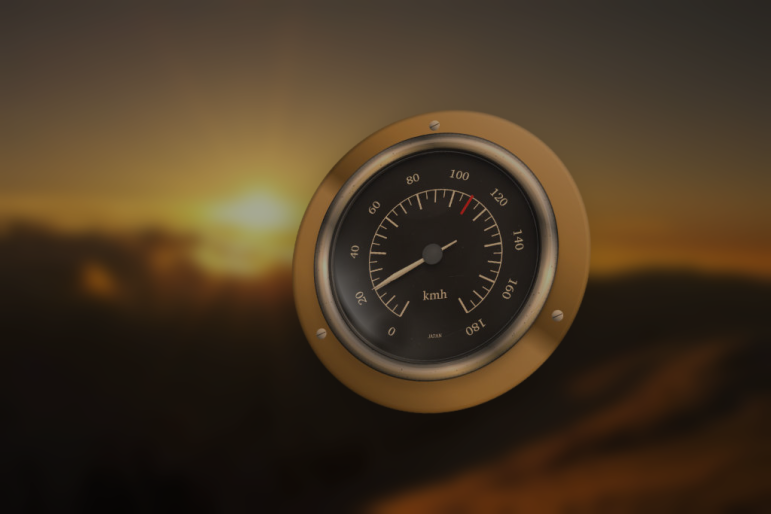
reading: 20 km/h
